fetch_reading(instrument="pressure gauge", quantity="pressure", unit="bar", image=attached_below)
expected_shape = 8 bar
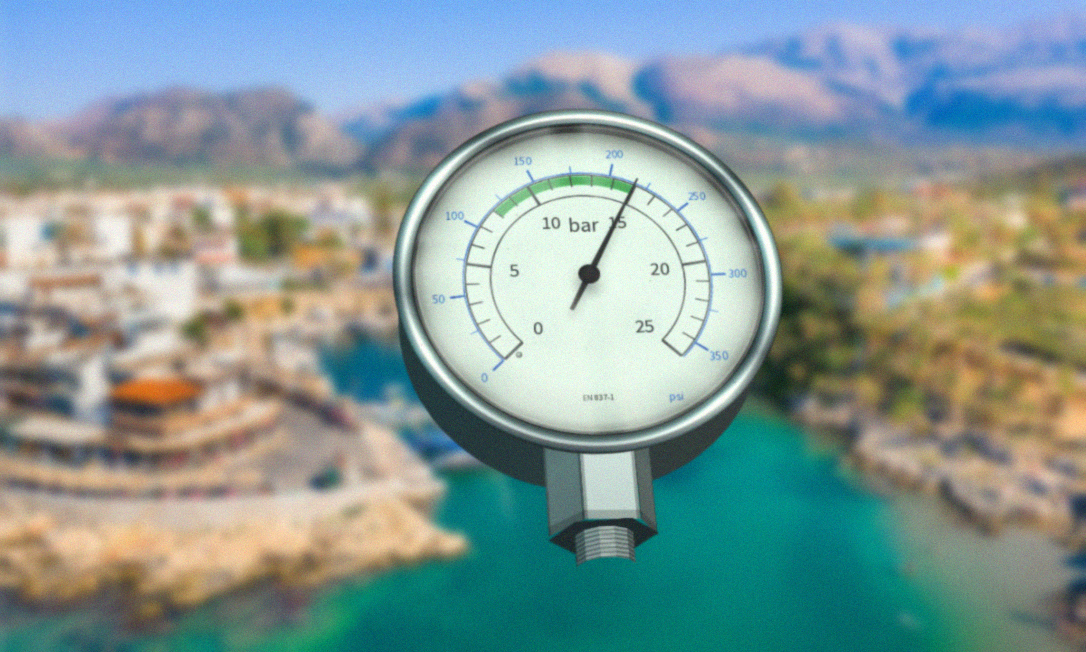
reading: 15 bar
